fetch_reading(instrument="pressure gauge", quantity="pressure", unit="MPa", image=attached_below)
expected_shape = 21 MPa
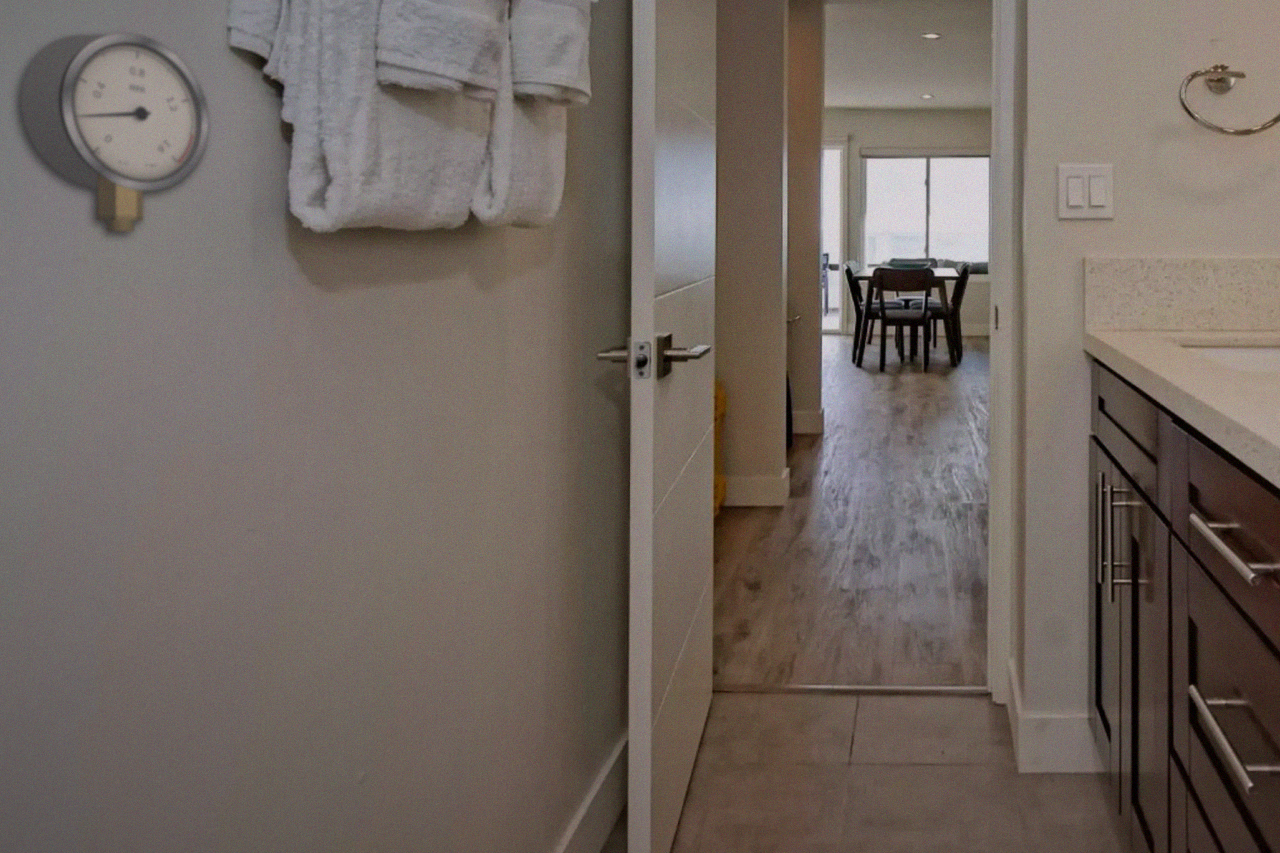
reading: 0.2 MPa
